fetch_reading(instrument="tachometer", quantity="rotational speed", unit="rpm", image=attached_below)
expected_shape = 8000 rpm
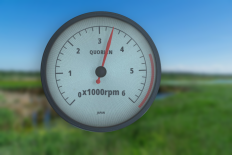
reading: 3400 rpm
